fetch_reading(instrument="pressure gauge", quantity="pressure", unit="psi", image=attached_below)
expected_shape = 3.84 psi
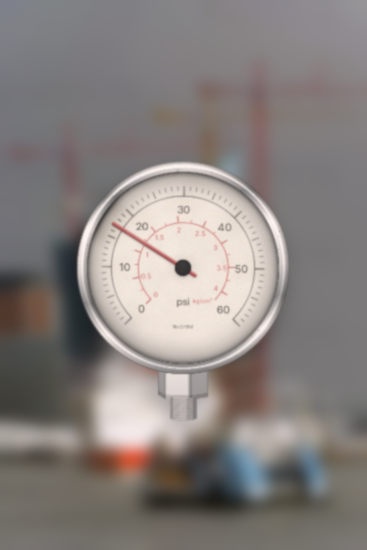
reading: 17 psi
